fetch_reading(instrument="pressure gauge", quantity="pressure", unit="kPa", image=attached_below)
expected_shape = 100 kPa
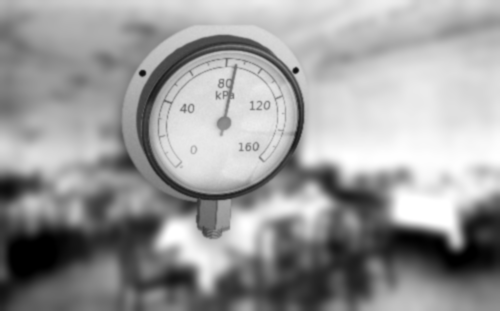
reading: 85 kPa
